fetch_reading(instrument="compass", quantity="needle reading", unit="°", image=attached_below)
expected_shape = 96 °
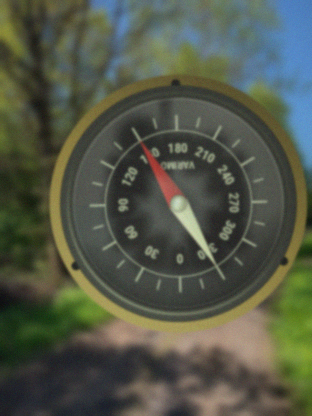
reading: 150 °
